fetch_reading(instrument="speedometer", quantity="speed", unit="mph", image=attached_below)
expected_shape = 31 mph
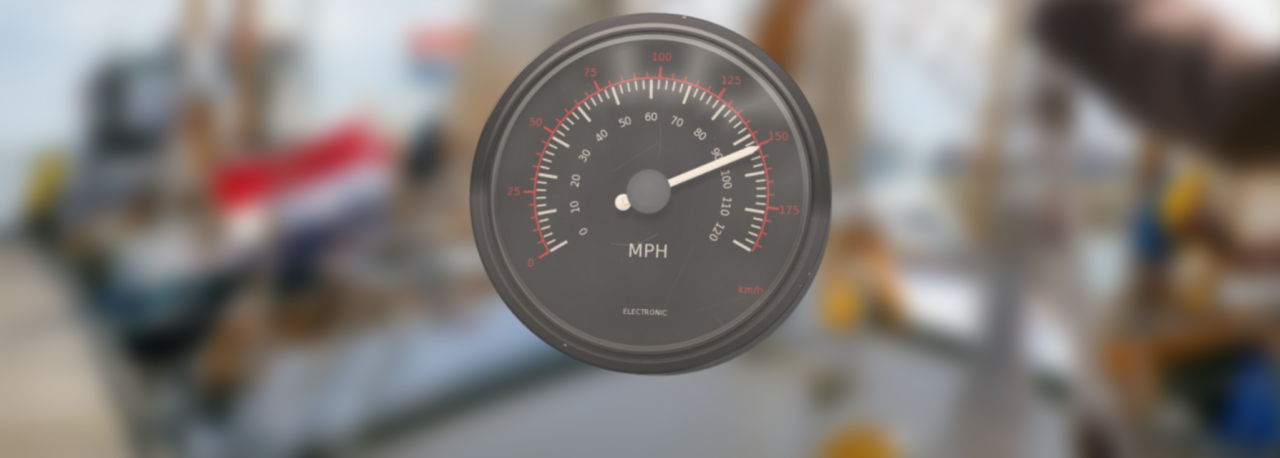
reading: 94 mph
